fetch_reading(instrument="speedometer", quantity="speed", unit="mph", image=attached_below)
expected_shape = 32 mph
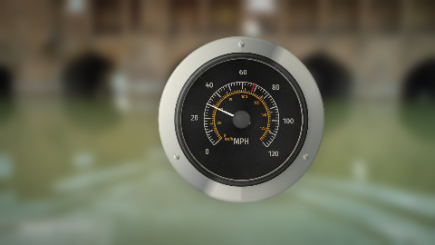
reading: 30 mph
